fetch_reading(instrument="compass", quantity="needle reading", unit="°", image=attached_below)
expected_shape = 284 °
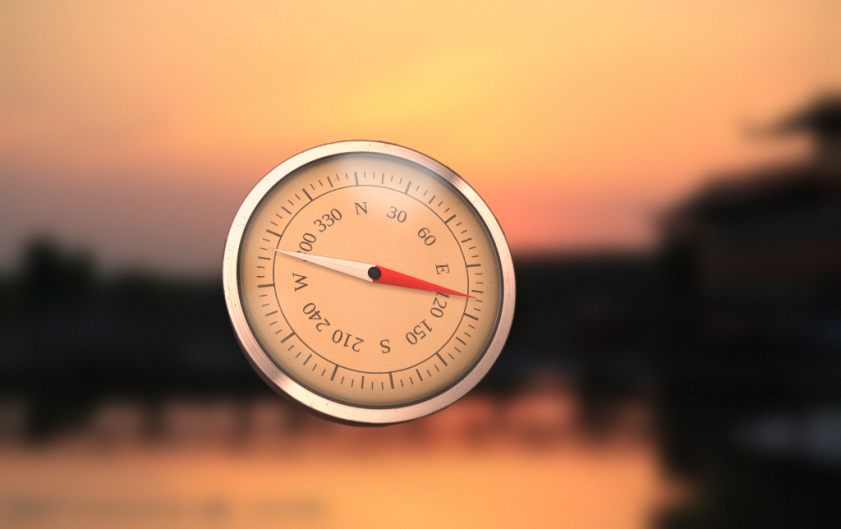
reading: 110 °
